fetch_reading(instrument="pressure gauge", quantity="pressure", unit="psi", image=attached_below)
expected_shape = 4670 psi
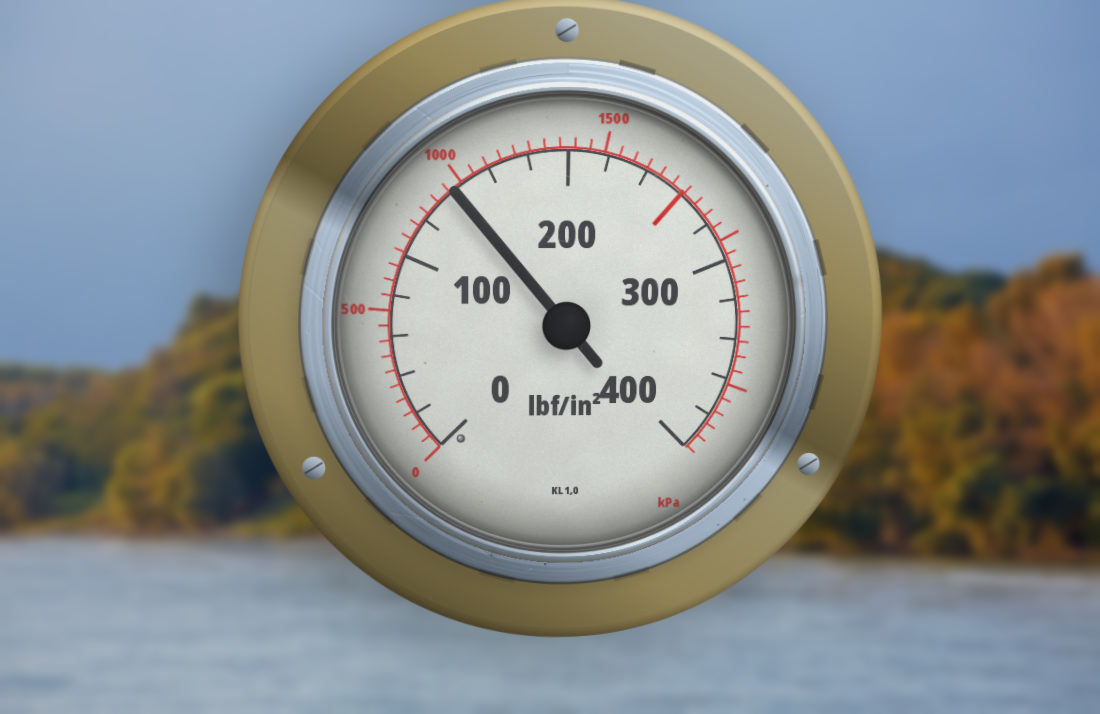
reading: 140 psi
